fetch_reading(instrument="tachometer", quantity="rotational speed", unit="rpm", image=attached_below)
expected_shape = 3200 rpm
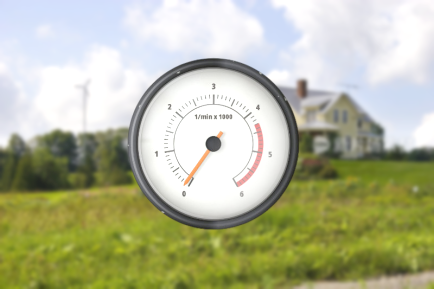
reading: 100 rpm
